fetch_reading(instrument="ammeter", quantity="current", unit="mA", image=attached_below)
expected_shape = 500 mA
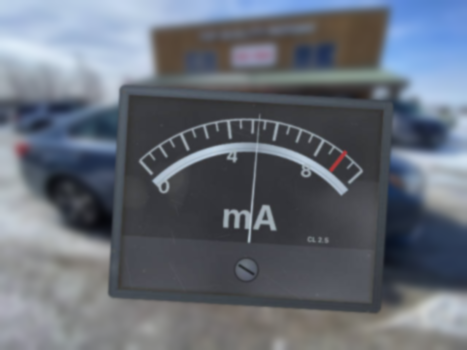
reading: 5.25 mA
